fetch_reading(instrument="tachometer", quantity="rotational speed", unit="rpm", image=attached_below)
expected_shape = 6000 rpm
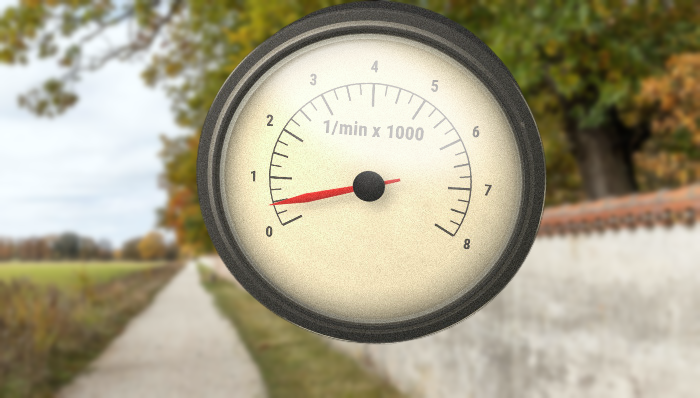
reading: 500 rpm
